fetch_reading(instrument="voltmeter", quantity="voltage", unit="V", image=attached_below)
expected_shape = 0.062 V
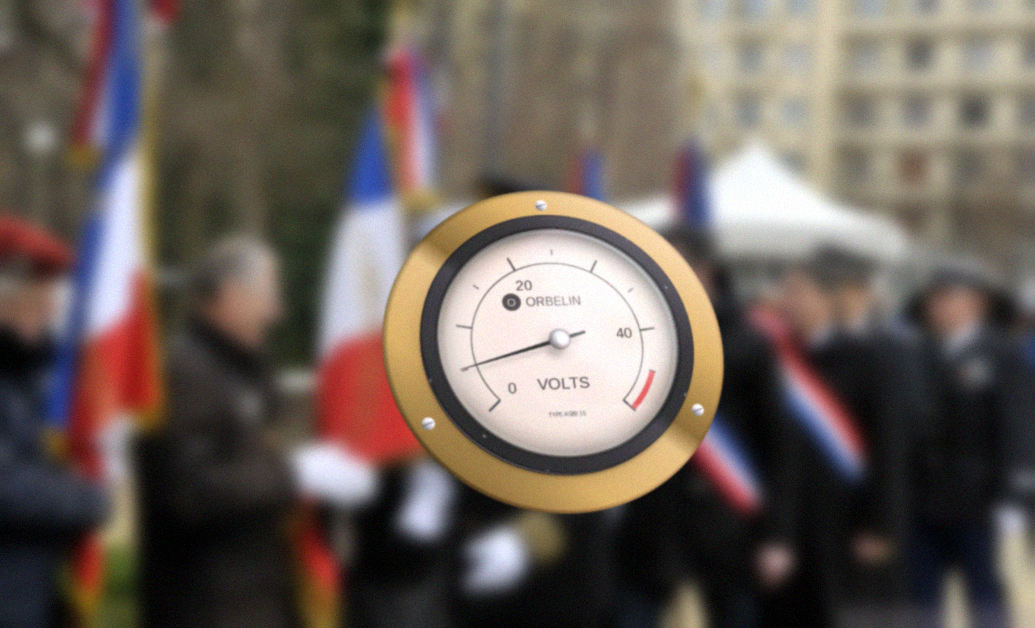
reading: 5 V
